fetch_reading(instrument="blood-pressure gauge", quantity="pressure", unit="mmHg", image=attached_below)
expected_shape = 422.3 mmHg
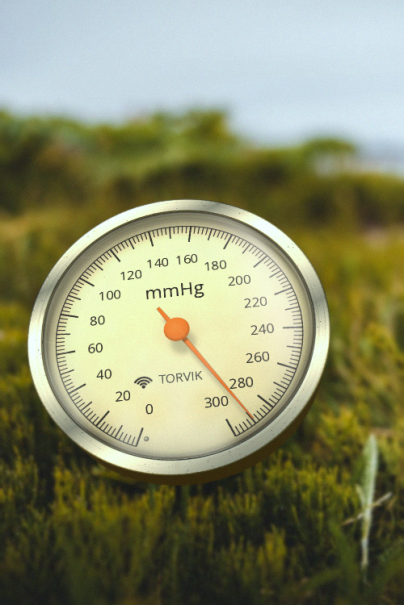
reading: 290 mmHg
